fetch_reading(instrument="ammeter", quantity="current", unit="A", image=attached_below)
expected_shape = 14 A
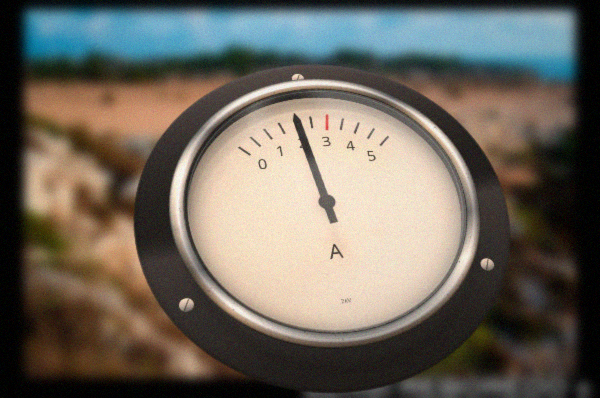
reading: 2 A
